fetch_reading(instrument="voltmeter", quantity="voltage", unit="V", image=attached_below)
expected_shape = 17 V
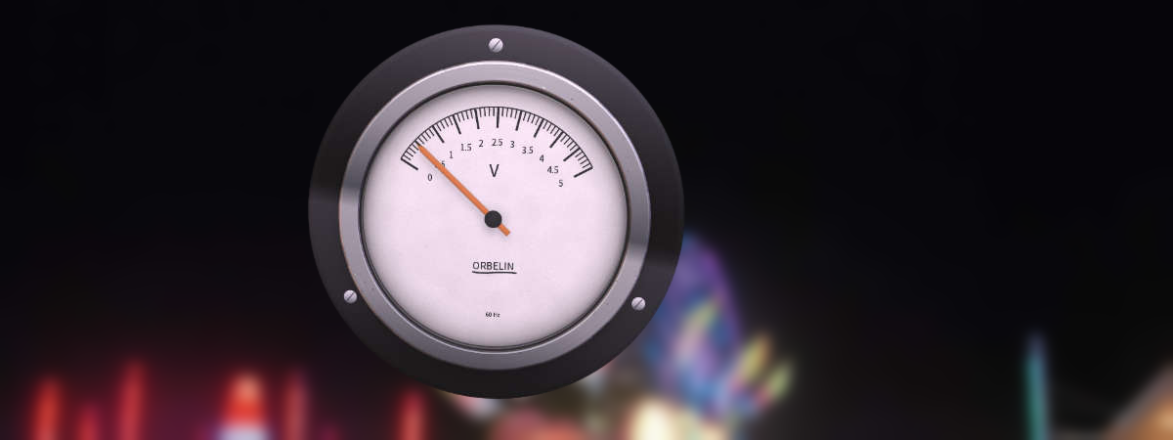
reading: 0.5 V
